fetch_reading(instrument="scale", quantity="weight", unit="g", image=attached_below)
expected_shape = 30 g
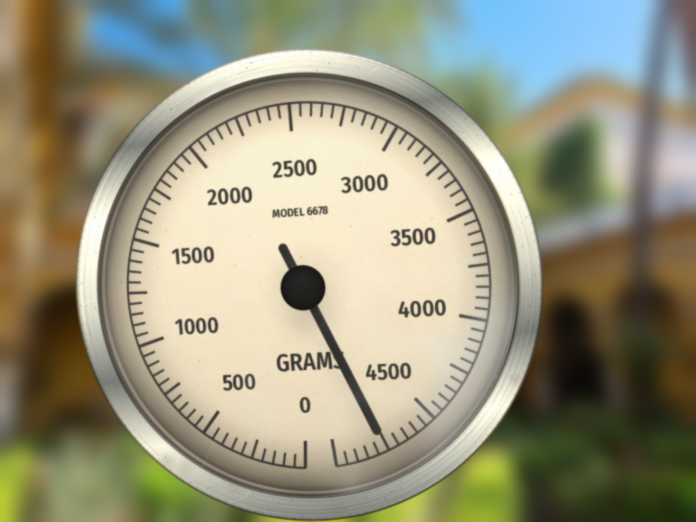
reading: 4750 g
